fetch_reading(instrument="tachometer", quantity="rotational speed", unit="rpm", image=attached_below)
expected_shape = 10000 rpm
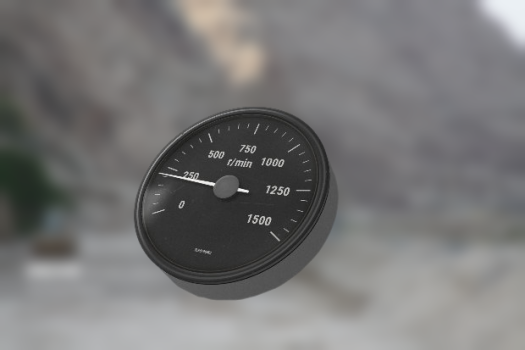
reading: 200 rpm
